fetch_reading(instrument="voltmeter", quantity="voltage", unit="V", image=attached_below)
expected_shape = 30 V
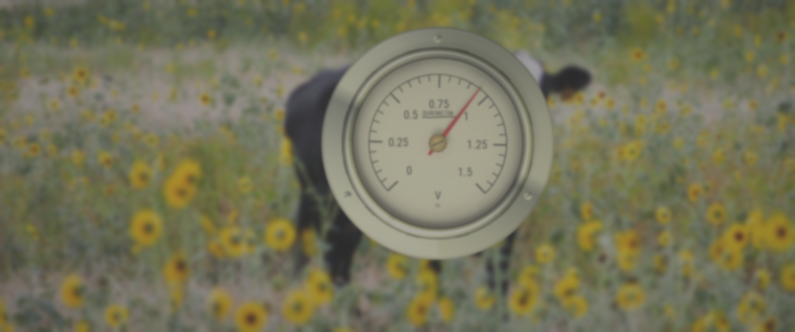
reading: 0.95 V
